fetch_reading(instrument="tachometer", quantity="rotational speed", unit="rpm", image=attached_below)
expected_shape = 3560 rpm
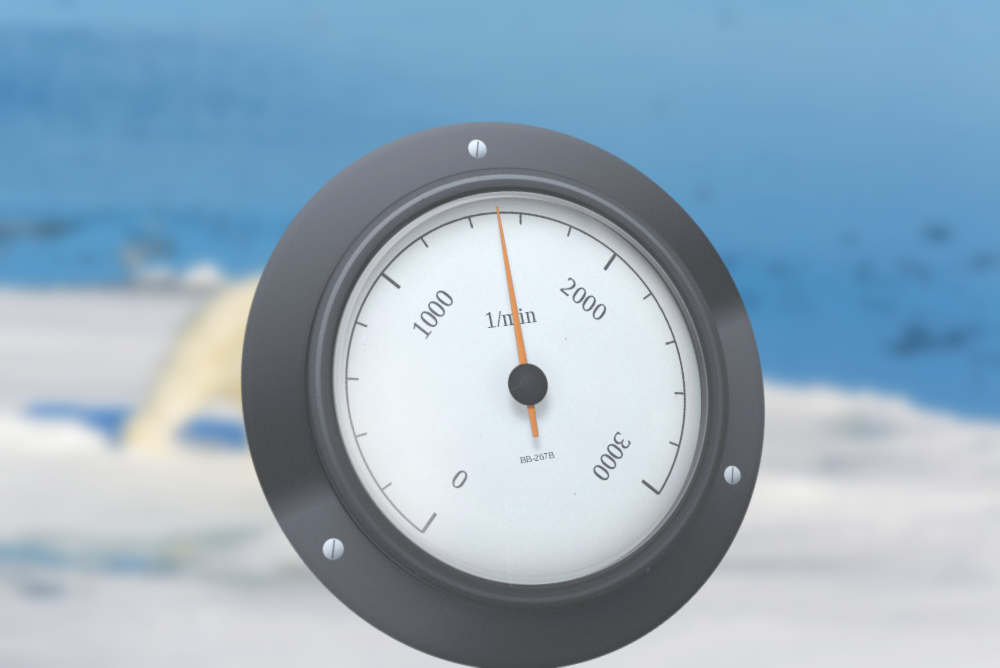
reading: 1500 rpm
